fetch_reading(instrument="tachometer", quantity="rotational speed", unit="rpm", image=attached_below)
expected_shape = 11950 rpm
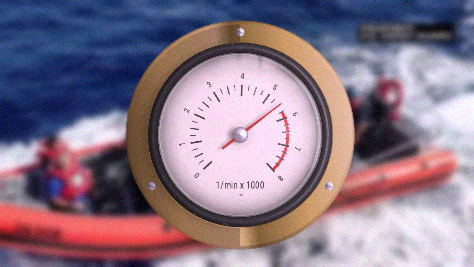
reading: 5500 rpm
